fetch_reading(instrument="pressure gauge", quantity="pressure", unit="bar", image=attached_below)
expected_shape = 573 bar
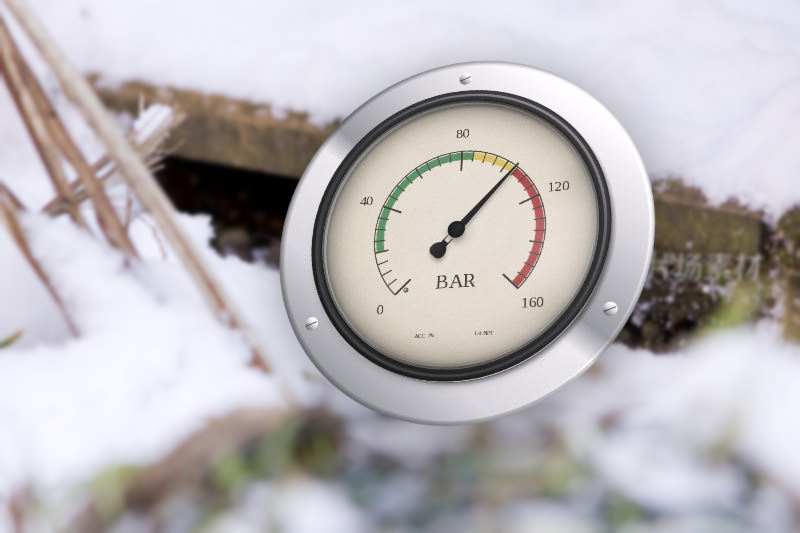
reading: 105 bar
